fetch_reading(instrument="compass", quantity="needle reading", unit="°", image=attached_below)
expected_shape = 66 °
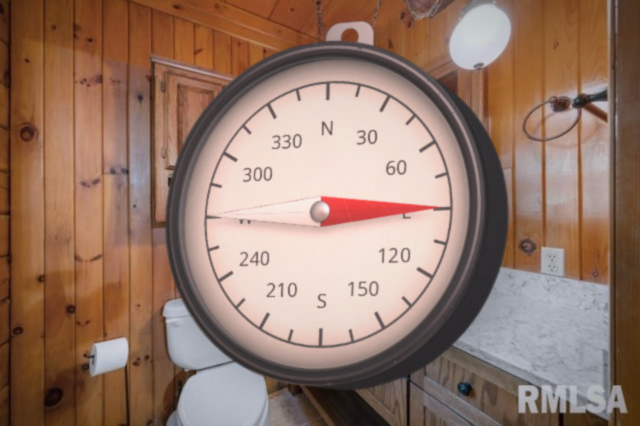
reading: 90 °
